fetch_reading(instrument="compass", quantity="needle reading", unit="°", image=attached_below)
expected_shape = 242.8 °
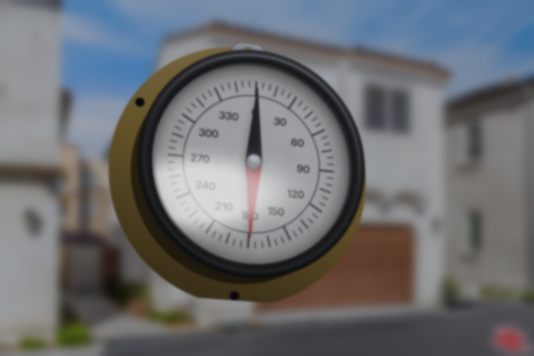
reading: 180 °
